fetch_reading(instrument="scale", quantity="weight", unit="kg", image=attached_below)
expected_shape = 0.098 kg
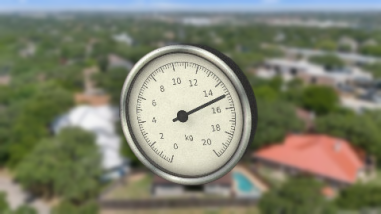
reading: 15 kg
